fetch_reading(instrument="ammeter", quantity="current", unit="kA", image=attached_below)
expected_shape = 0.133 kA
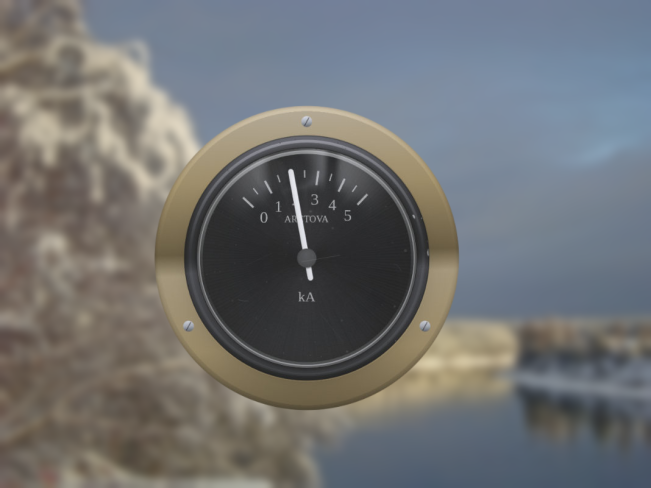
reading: 2 kA
